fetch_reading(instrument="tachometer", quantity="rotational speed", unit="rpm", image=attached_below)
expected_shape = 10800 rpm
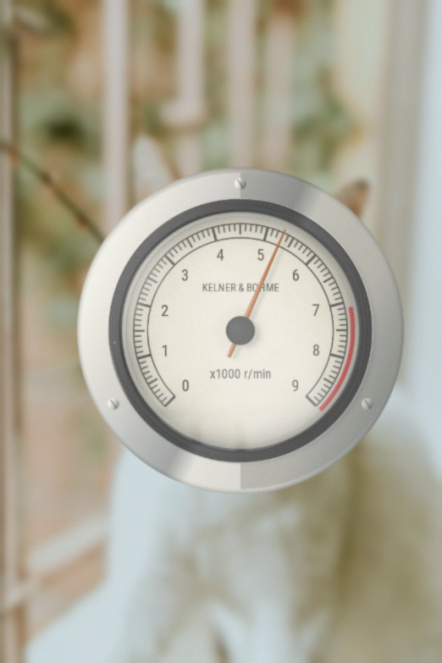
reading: 5300 rpm
